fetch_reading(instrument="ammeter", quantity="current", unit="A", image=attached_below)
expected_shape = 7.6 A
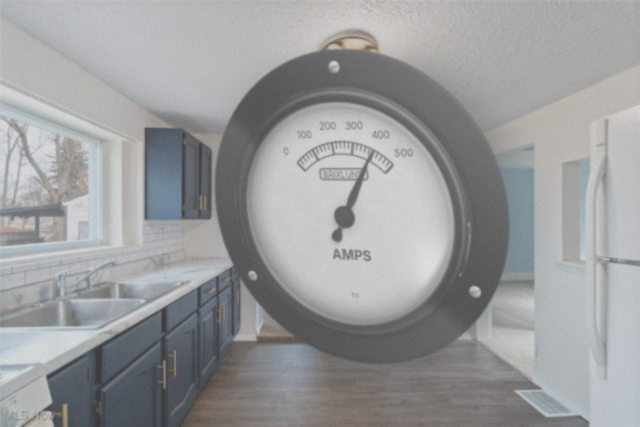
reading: 400 A
